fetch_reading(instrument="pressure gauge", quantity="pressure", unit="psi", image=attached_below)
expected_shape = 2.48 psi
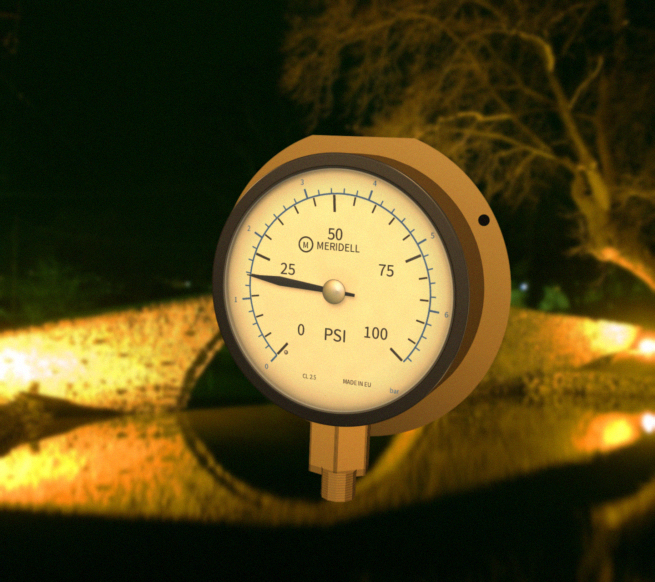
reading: 20 psi
